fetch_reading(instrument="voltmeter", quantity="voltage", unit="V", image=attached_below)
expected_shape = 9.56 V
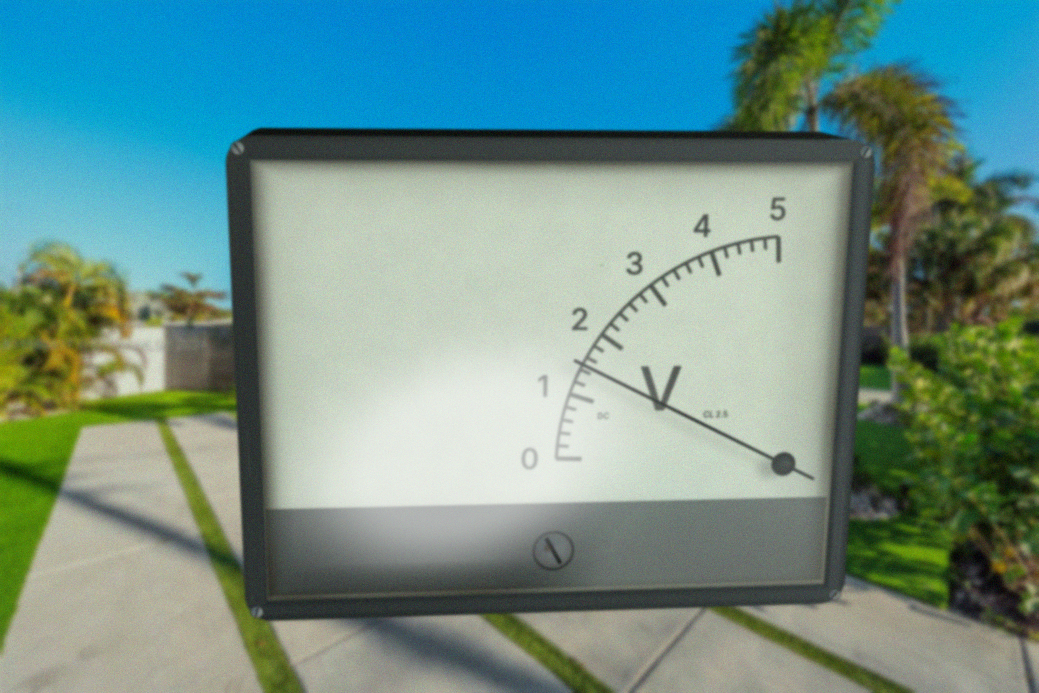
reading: 1.5 V
